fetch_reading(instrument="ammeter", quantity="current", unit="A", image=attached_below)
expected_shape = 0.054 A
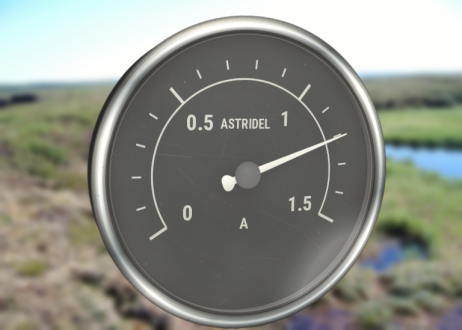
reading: 1.2 A
